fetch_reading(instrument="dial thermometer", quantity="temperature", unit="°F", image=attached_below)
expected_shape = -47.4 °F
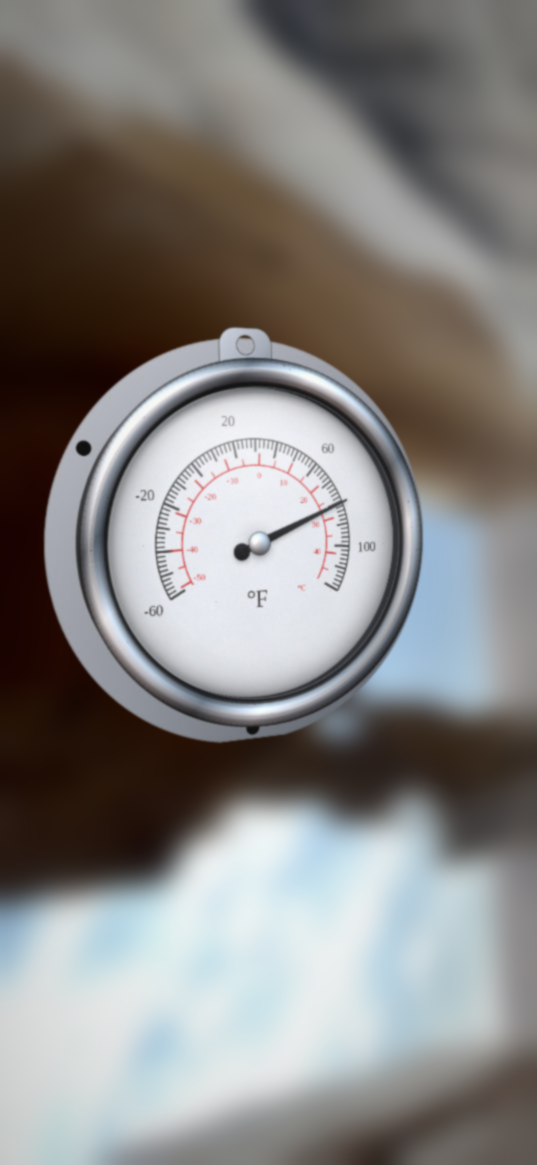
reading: 80 °F
